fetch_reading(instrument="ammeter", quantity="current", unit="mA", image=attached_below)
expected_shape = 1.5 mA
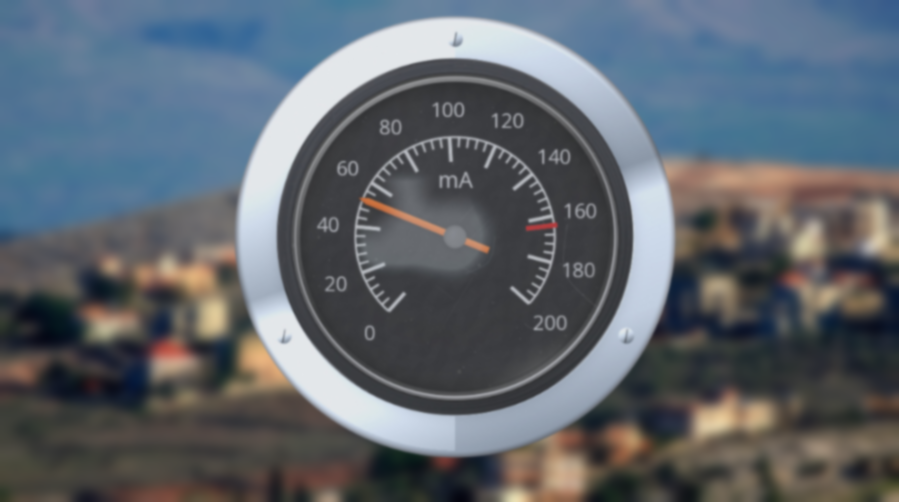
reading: 52 mA
